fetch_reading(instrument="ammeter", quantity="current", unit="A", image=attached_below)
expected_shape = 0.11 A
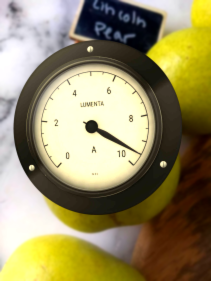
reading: 9.5 A
